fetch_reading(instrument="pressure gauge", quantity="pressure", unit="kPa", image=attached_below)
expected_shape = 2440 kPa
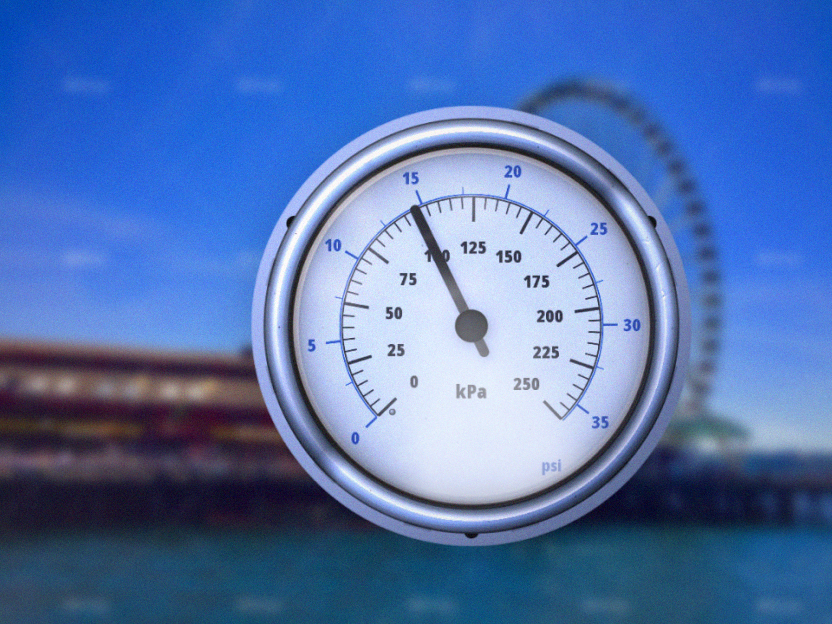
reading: 100 kPa
